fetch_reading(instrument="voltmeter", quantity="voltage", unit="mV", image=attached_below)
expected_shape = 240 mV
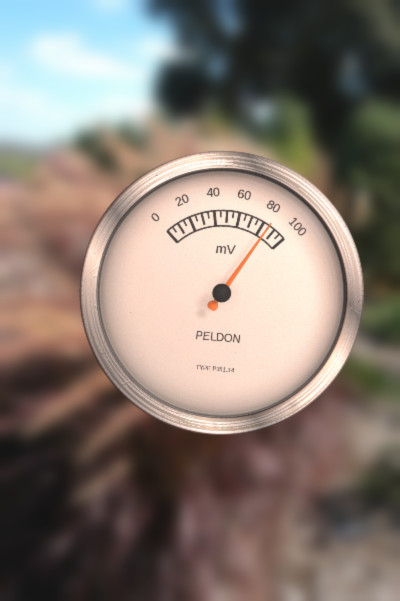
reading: 85 mV
